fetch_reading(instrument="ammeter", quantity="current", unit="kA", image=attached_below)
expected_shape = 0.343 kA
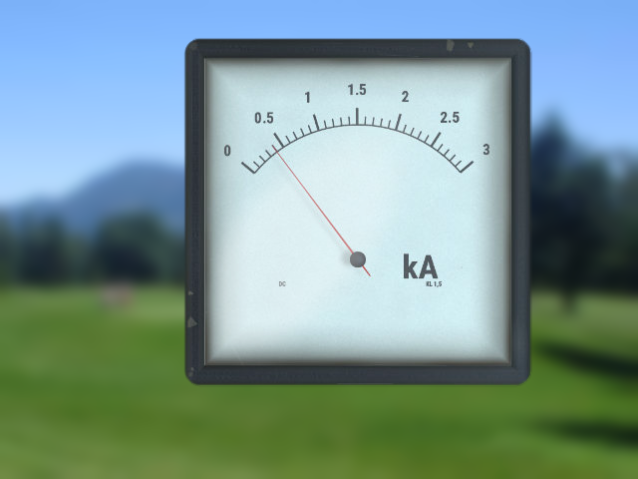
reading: 0.4 kA
